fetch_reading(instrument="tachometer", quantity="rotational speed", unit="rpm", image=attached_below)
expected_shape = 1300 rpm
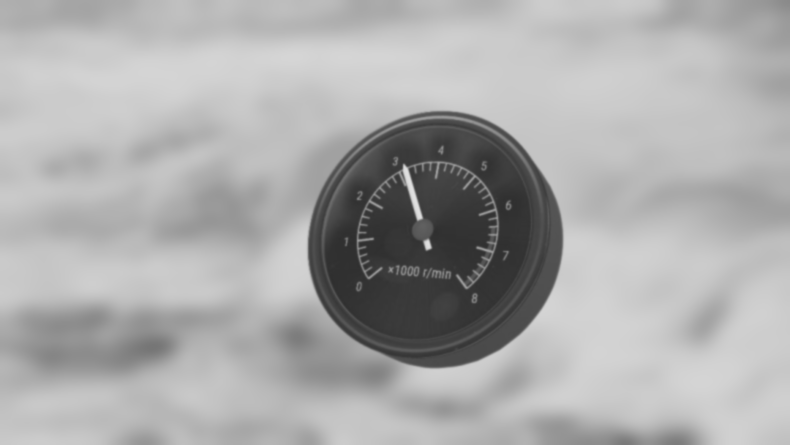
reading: 3200 rpm
